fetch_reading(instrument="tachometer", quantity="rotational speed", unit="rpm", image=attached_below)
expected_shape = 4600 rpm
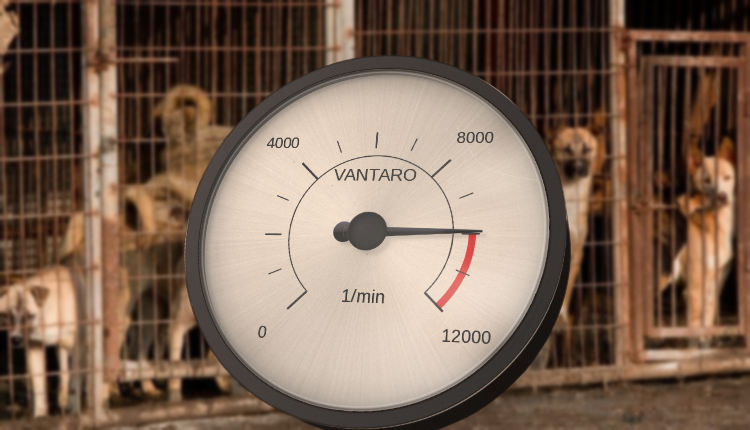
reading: 10000 rpm
